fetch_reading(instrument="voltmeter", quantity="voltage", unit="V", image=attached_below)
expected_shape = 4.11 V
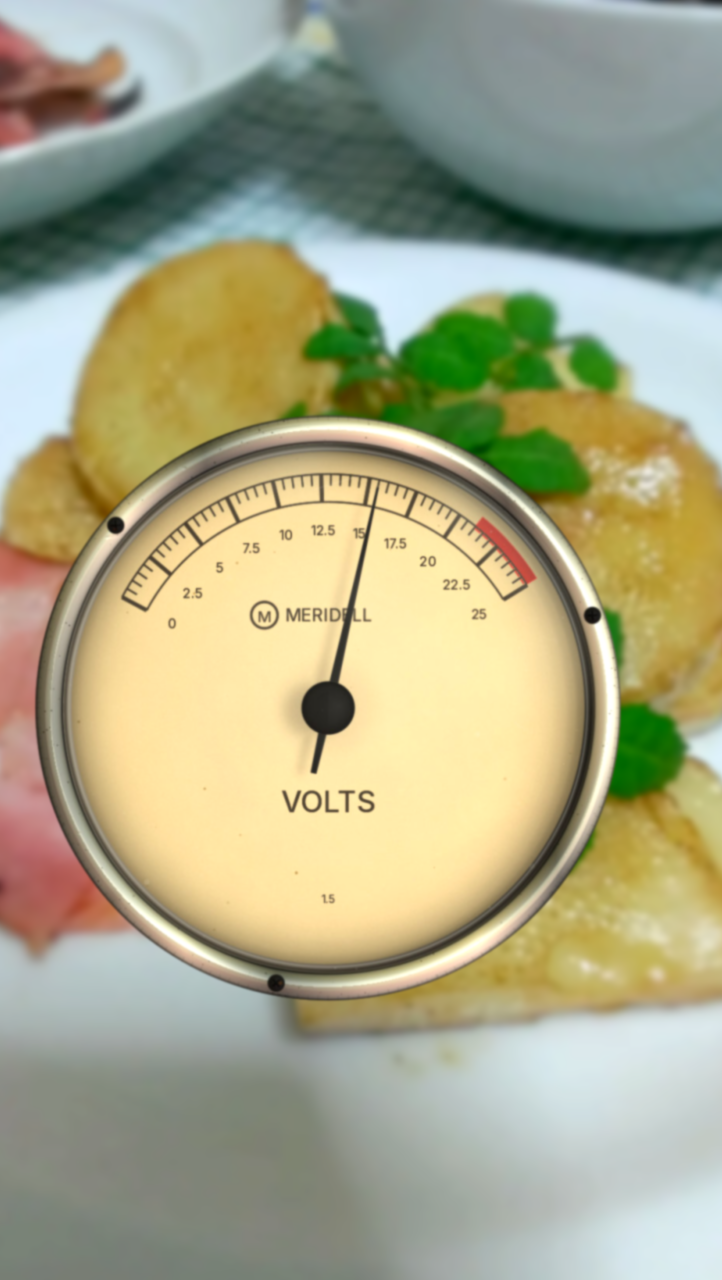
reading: 15.5 V
